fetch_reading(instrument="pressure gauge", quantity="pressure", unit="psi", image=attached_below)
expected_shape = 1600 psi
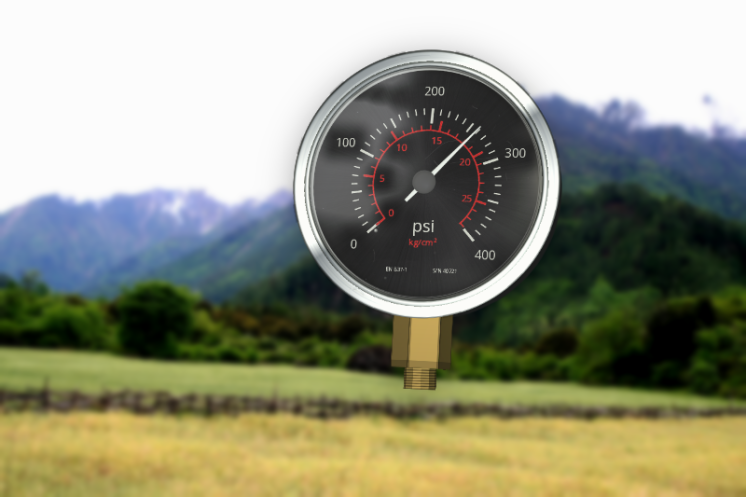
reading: 260 psi
